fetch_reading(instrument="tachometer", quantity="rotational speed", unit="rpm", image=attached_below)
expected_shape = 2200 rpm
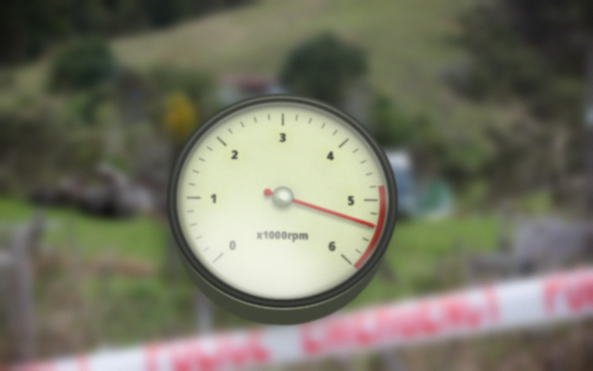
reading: 5400 rpm
